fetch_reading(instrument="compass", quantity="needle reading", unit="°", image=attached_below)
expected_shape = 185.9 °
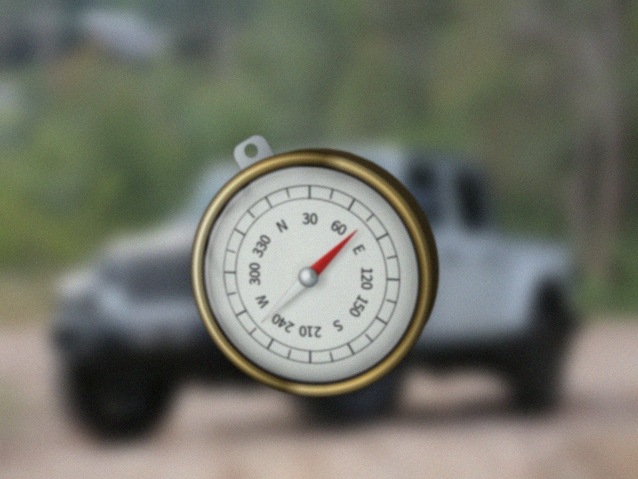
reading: 75 °
